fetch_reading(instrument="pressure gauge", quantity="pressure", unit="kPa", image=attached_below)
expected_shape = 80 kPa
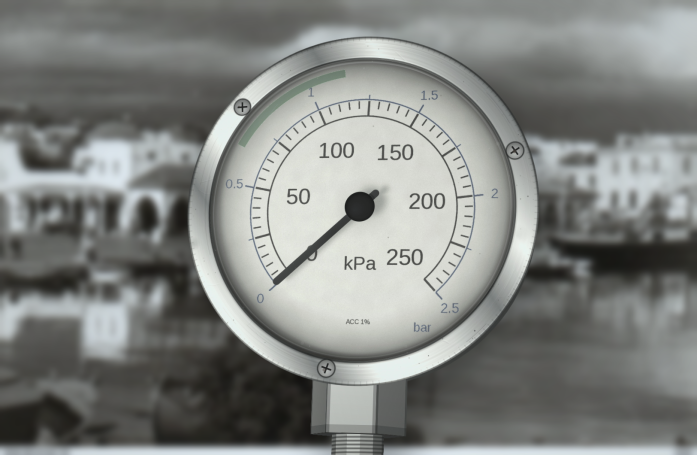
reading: 0 kPa
